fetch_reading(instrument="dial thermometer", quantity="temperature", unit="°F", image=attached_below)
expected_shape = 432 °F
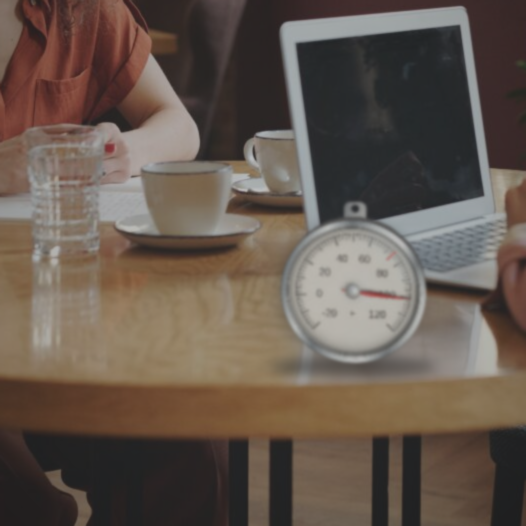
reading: 100 °F
